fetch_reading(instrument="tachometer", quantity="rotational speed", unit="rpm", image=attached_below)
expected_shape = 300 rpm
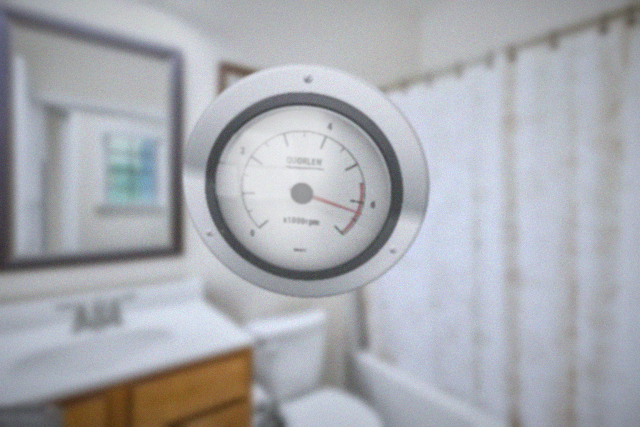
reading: 6250 rpm
